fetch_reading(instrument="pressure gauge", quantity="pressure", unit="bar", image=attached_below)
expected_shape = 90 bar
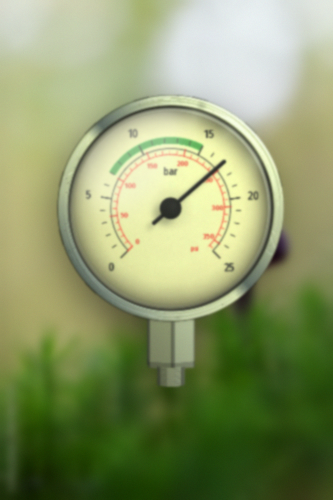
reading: 17 bar
